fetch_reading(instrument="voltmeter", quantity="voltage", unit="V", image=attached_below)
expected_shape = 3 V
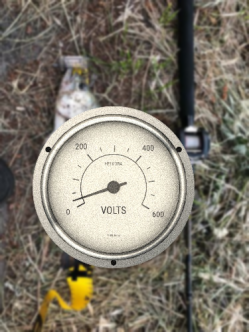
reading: 25 V
